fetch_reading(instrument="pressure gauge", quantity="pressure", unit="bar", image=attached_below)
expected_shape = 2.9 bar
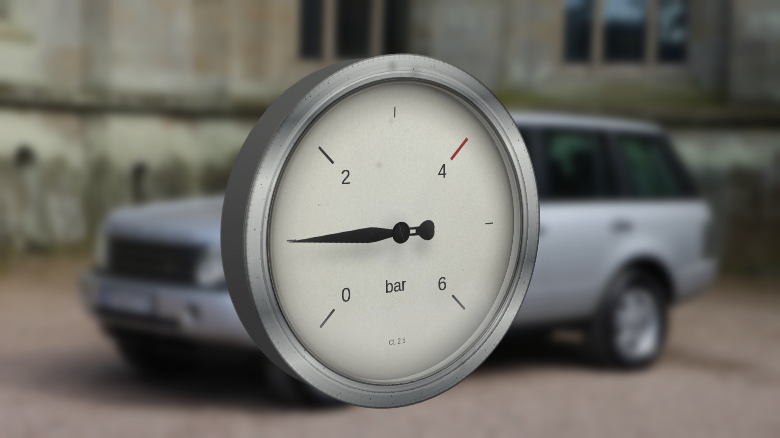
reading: 1 bar
